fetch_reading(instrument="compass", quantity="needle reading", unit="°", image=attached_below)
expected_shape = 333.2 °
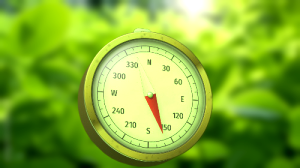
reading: 160 °
